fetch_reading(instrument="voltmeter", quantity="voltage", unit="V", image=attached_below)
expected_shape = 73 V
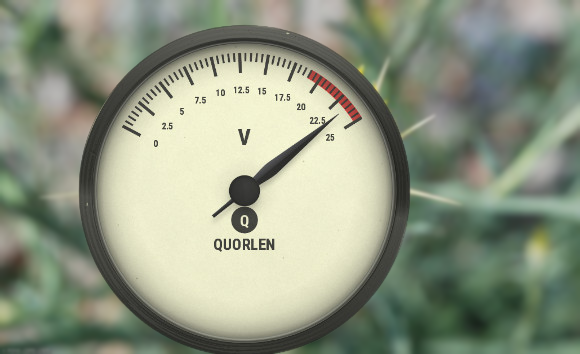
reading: 23.5 V
